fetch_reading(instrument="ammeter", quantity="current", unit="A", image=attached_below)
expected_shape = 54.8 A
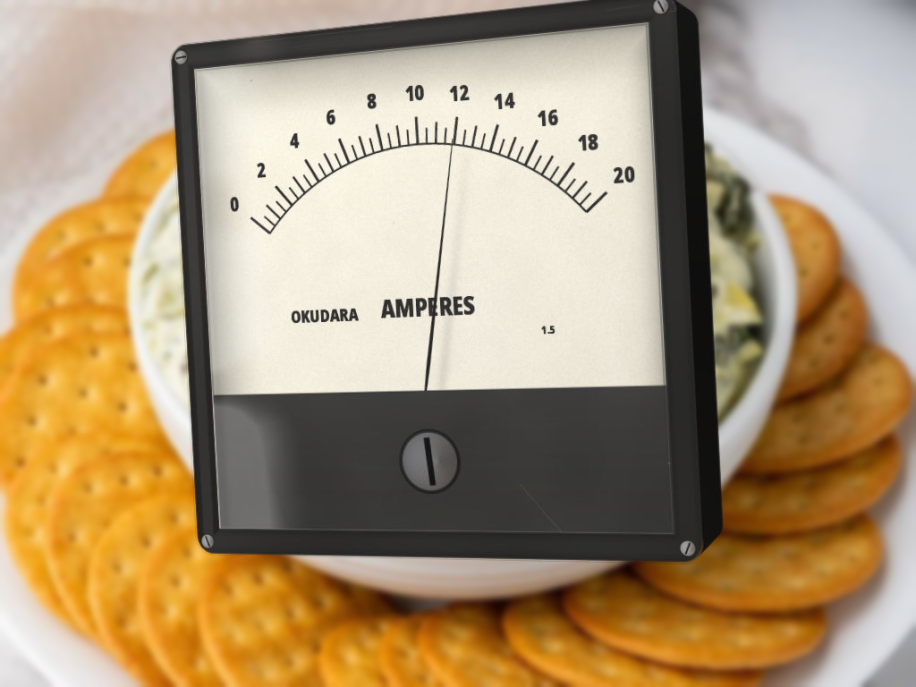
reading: 12 A
